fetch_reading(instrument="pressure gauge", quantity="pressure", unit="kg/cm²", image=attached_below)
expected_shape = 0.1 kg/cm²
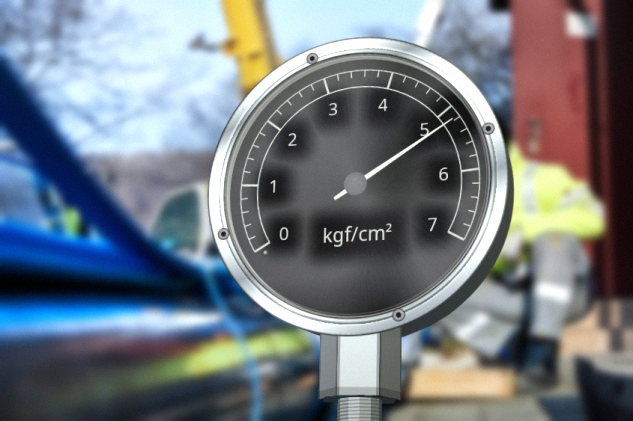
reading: 5.2 kg/cm²
